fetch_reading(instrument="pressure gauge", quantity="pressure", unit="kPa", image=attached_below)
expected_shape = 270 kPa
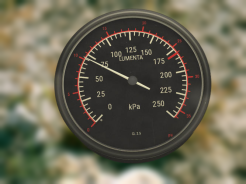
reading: 70 kPa
